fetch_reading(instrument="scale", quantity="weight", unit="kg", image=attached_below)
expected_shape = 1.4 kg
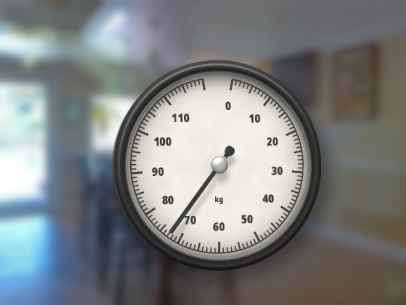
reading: 73 kg
